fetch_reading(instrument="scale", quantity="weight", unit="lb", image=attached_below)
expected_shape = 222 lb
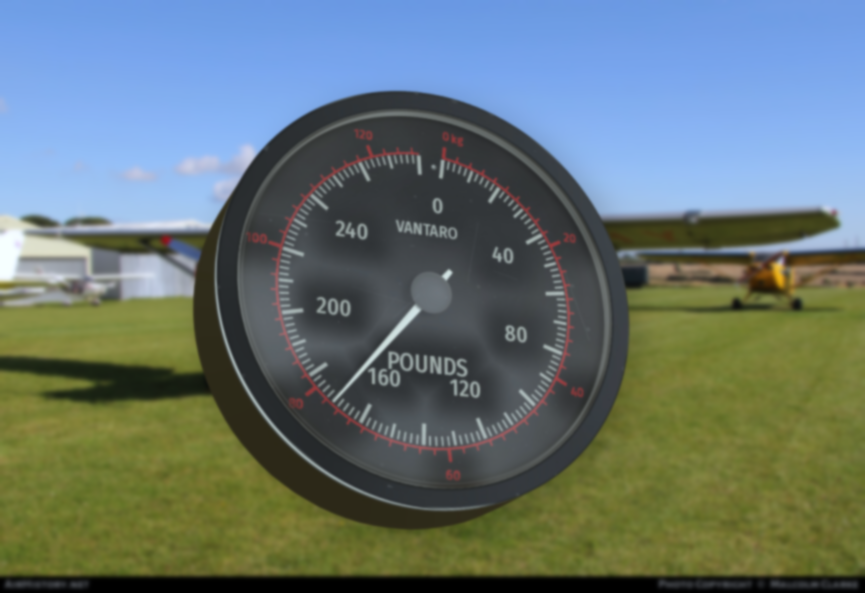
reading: 170 lb
